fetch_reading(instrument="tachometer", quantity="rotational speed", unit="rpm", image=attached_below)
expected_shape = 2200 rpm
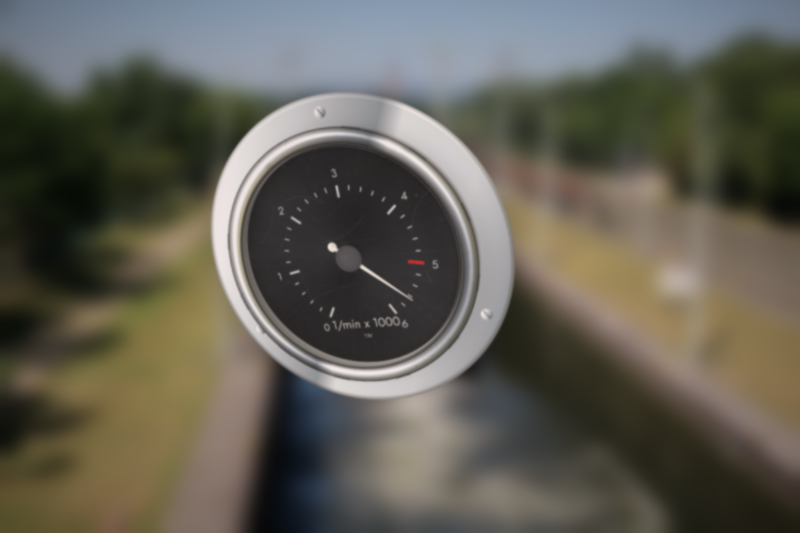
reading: 5600 rpm
